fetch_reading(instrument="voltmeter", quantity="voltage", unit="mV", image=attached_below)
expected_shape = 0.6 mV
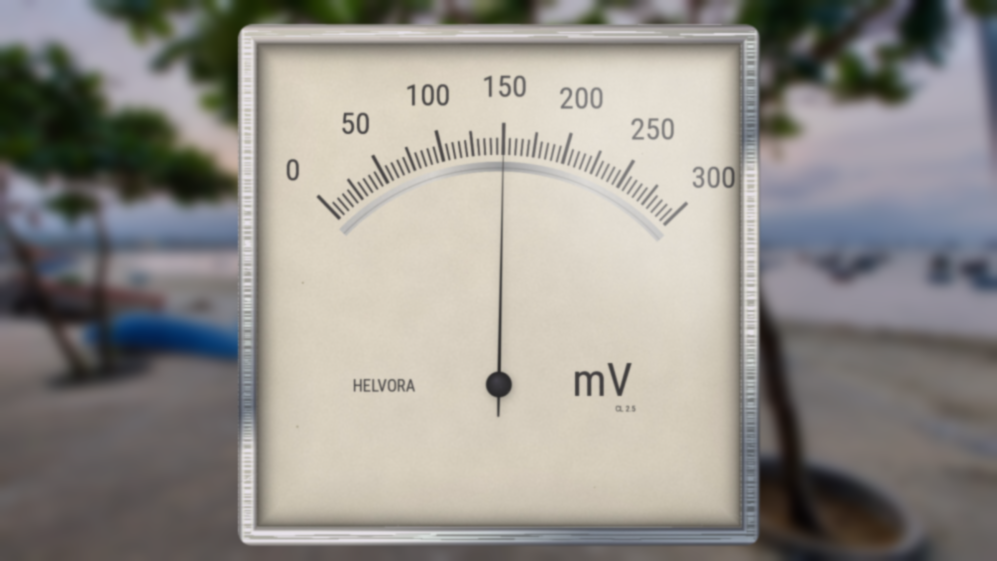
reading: 150 mV
